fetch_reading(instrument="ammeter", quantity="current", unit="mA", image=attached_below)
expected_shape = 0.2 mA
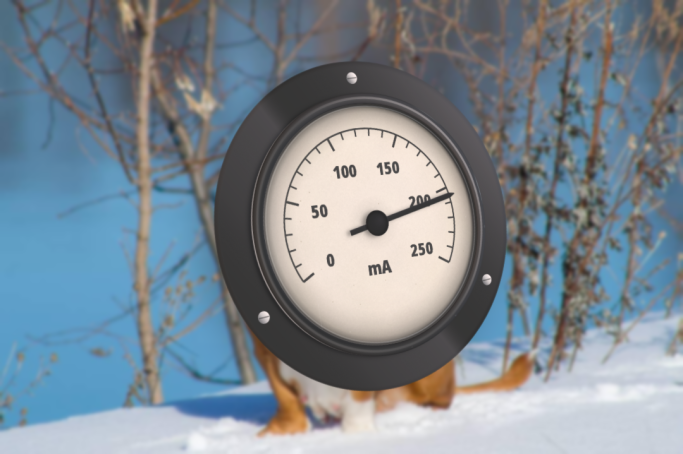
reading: 205 mA
